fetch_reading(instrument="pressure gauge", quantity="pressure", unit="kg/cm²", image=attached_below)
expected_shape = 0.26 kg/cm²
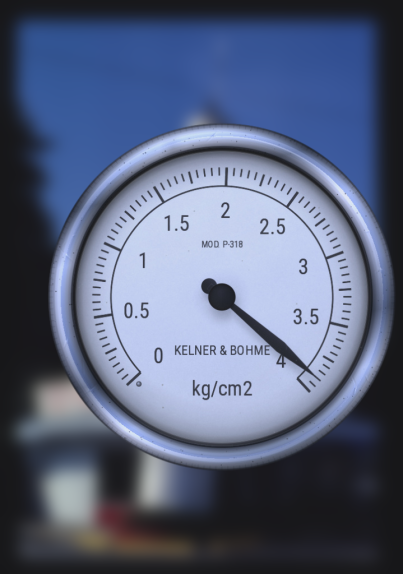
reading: 3.9 kg/cm²
